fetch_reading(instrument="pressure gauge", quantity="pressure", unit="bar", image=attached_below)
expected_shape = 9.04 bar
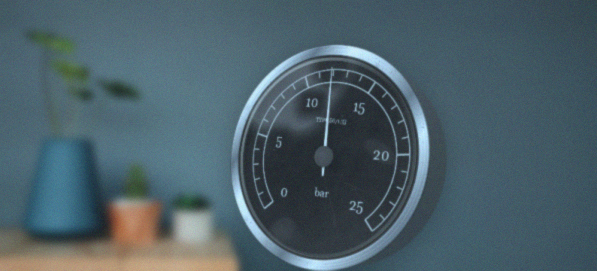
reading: 12 bar
